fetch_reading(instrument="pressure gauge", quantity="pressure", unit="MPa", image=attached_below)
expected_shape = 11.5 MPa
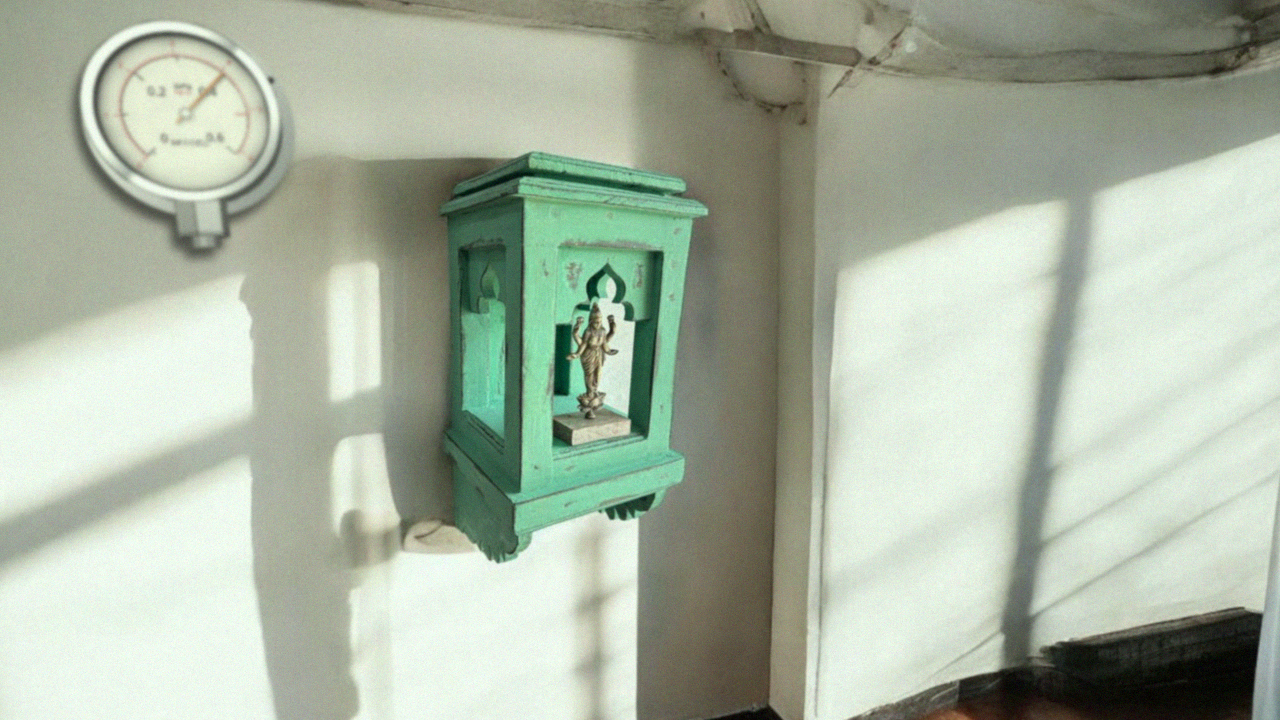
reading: 0.4 MPa
